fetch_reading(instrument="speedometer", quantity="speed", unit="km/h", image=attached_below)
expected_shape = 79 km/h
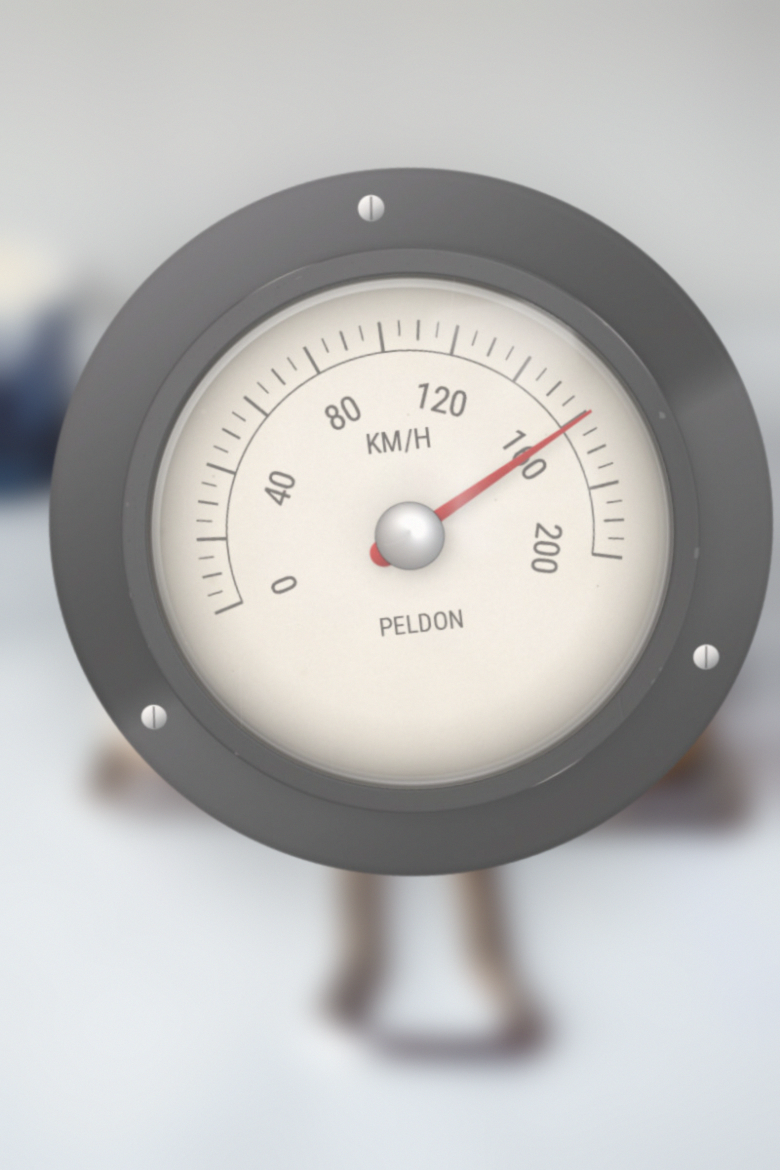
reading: 160 km/h
